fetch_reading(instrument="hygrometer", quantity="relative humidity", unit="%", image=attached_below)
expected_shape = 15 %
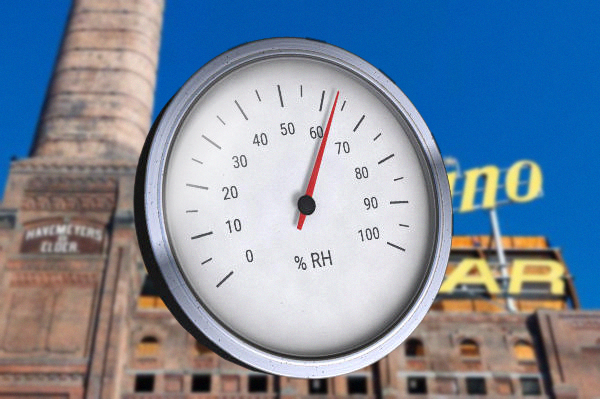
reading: 62.5 %
